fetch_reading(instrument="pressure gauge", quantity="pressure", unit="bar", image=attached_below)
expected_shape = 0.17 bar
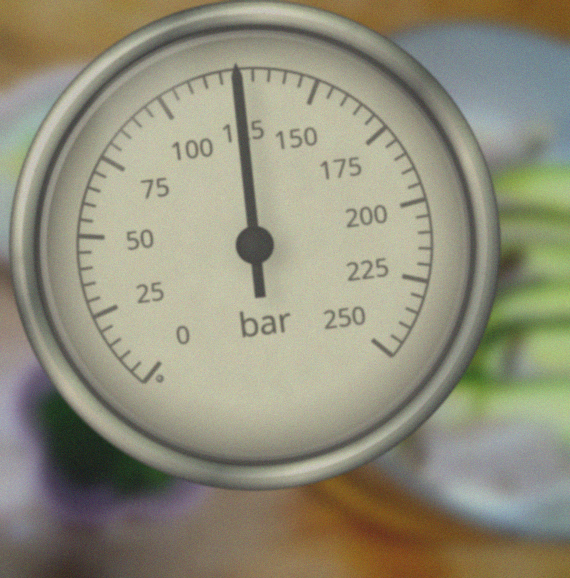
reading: 125 bar
